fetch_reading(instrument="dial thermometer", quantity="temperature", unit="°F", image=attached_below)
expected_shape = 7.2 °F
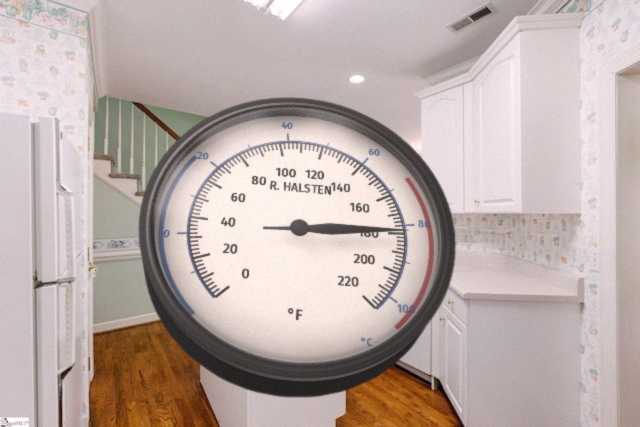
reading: 180 °F
